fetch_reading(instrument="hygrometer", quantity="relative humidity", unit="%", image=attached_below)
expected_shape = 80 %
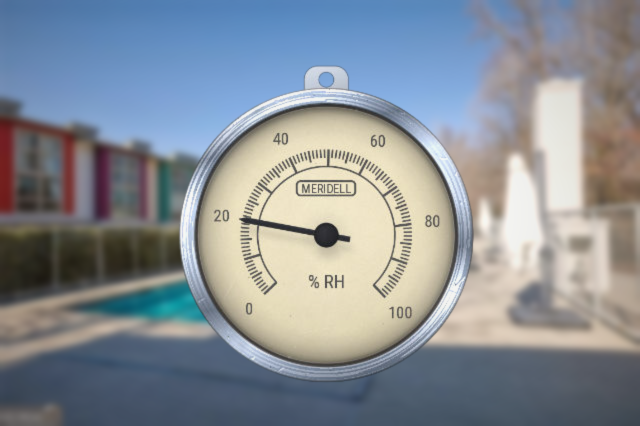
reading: 20 %
